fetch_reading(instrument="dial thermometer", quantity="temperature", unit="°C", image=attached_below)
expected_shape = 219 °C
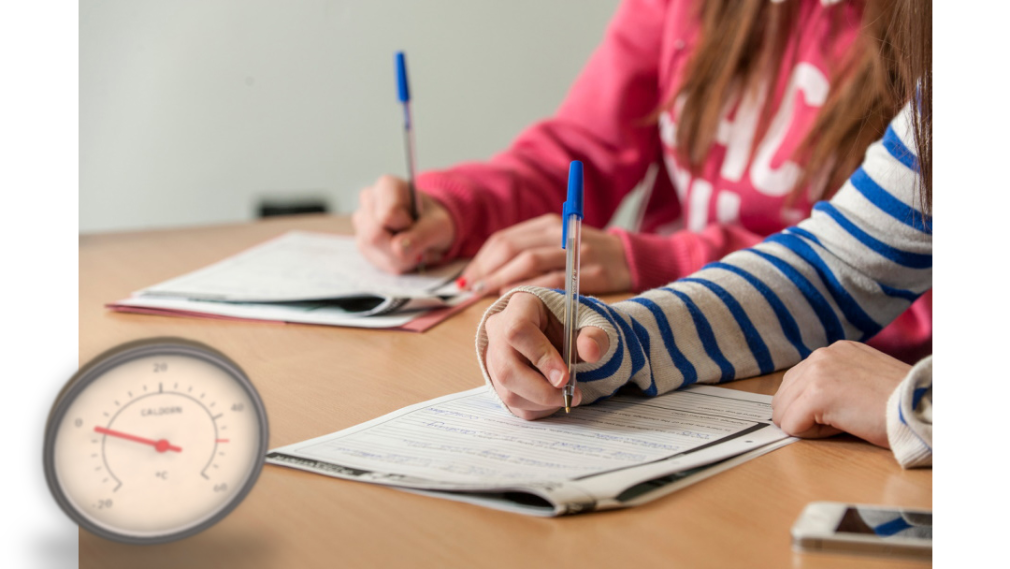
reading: 0 °C
